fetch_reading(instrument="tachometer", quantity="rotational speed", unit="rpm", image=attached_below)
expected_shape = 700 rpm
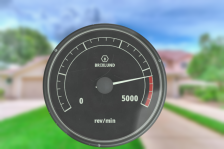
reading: 4200 rpm
